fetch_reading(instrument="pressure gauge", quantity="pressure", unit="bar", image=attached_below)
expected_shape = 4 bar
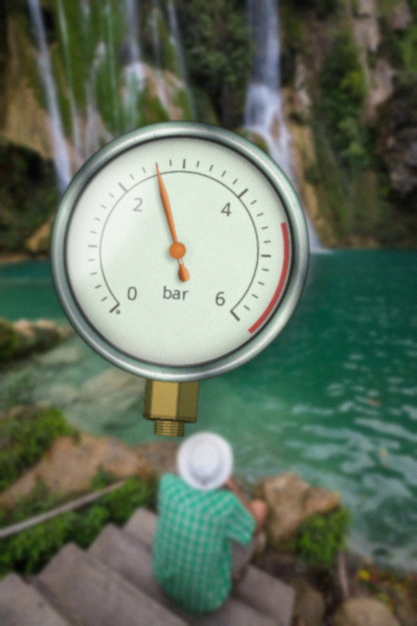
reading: 2.6 bar
